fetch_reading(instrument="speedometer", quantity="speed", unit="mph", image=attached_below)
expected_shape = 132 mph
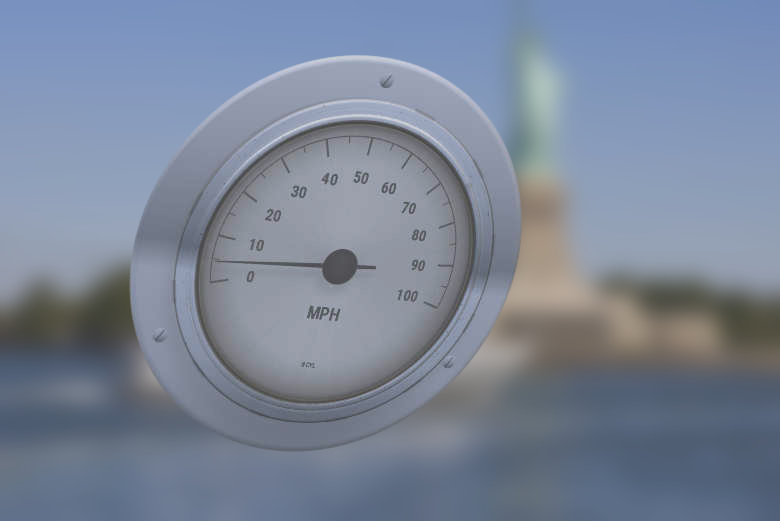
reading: 5 mph
